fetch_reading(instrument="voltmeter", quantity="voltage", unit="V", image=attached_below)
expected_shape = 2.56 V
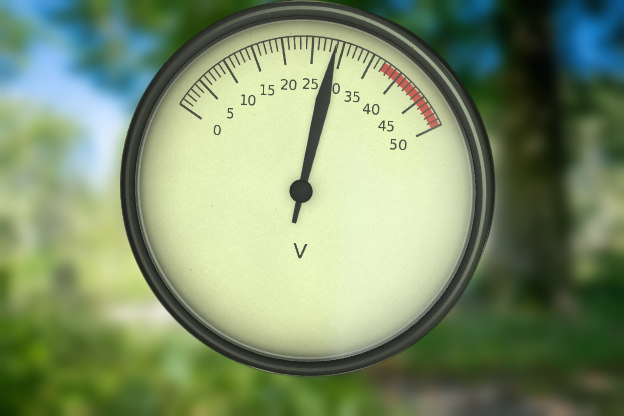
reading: 29 V
